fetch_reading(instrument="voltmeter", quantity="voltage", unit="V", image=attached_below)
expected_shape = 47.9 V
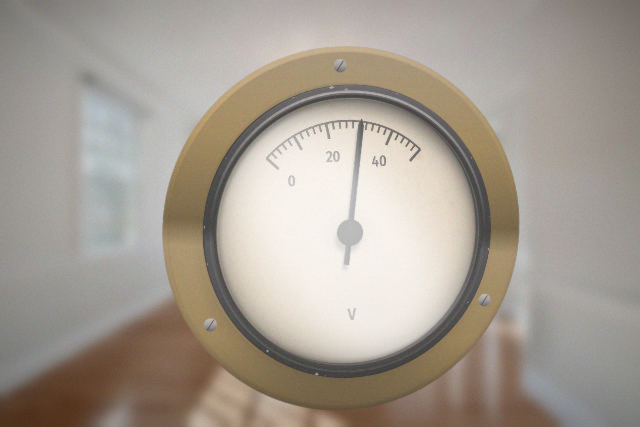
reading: 30 V
